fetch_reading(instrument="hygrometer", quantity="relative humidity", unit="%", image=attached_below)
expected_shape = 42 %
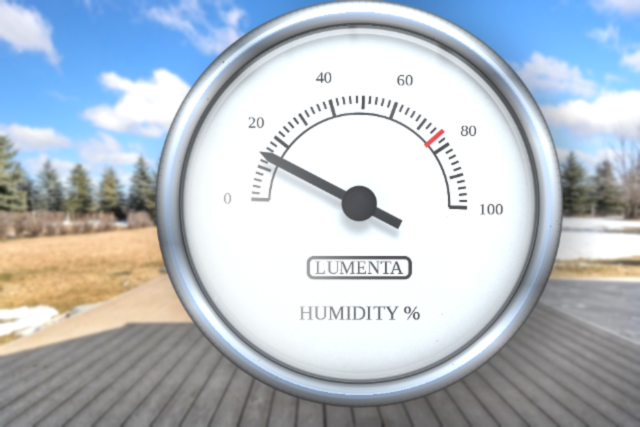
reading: 14 %
